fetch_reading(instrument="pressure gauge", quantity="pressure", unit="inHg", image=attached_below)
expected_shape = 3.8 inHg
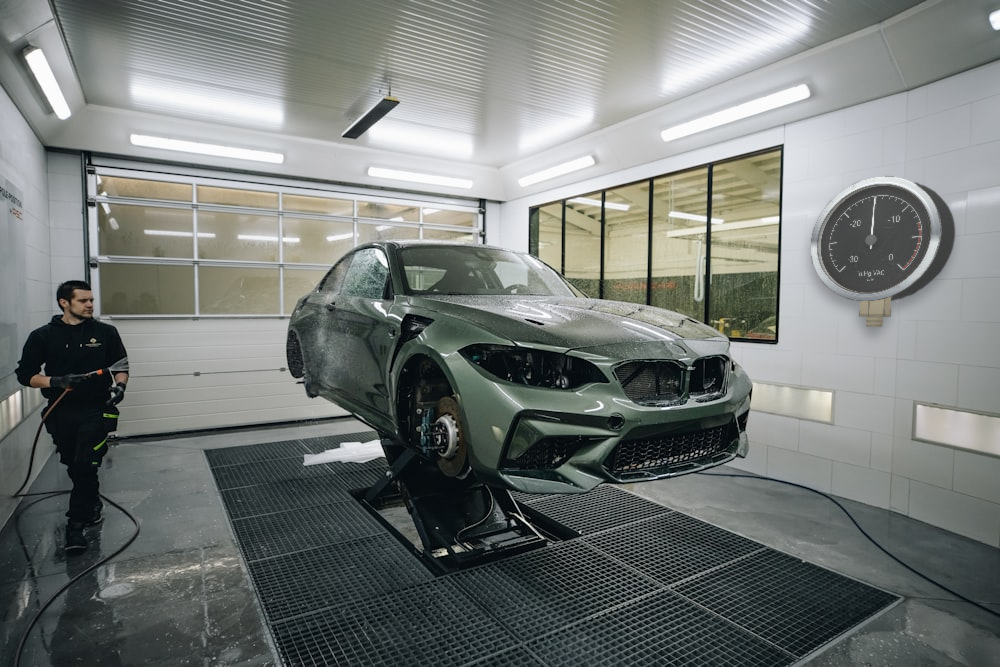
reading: -15 inHg
